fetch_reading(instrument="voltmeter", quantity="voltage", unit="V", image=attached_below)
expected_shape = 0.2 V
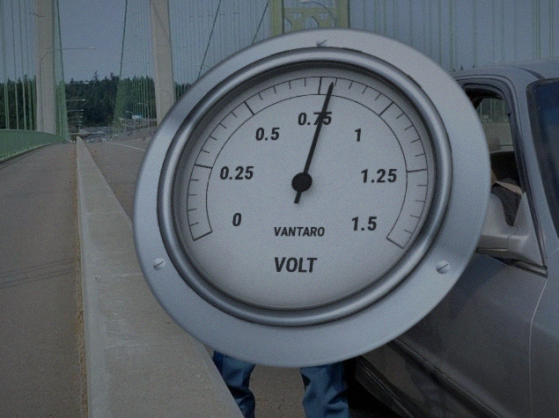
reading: 0.8 V
